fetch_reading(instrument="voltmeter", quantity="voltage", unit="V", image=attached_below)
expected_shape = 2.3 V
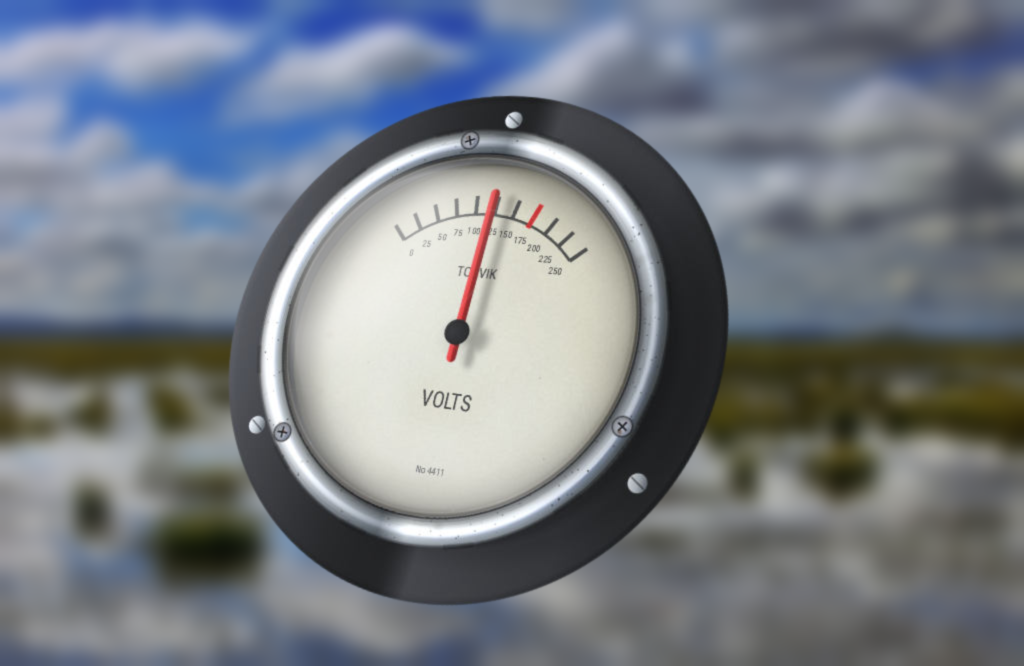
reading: 125 V
